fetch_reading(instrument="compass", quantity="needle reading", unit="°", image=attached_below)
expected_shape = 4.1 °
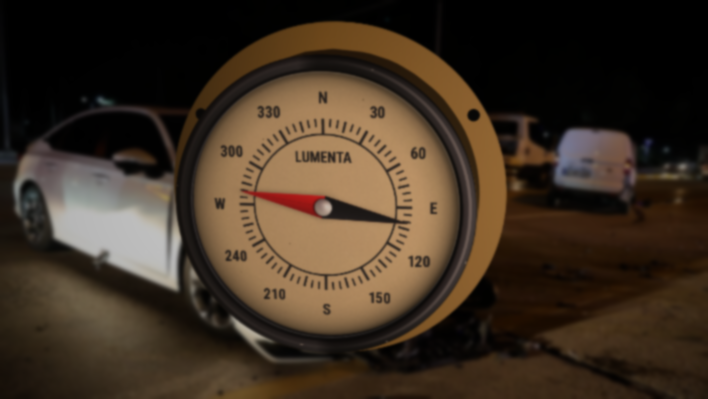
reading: 280 °
